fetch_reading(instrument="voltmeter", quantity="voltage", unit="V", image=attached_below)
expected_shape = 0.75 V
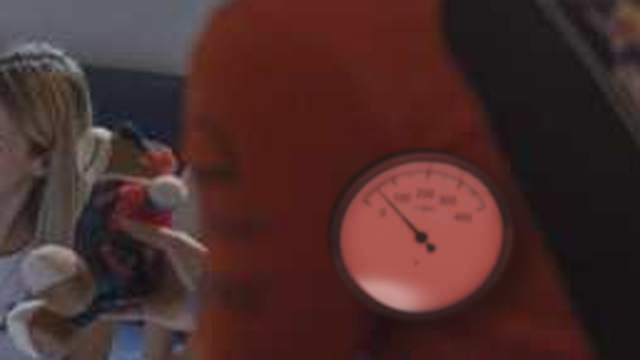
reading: 50 V
